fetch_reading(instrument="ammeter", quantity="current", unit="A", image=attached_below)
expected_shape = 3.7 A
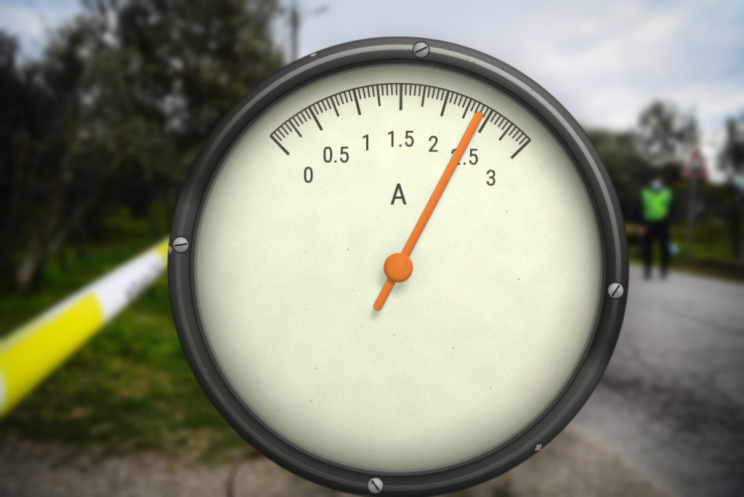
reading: 2.4 A
